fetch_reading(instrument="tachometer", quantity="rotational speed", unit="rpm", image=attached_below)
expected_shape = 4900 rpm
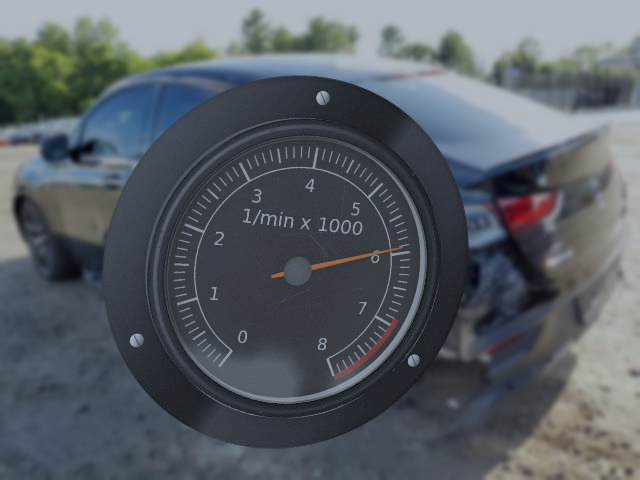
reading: 5900 rpm
